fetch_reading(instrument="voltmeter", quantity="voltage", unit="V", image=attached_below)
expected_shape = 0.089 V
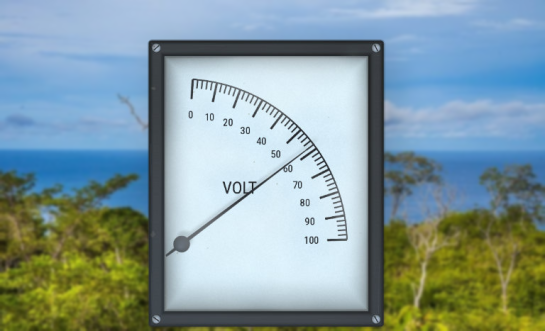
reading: 58 V
